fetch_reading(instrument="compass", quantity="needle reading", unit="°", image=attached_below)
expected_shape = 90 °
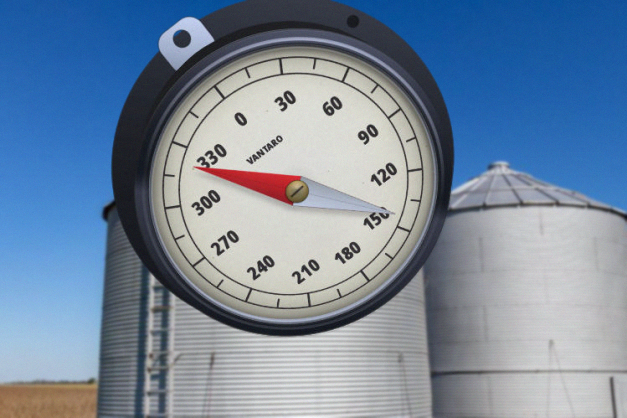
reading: 322.5 °
